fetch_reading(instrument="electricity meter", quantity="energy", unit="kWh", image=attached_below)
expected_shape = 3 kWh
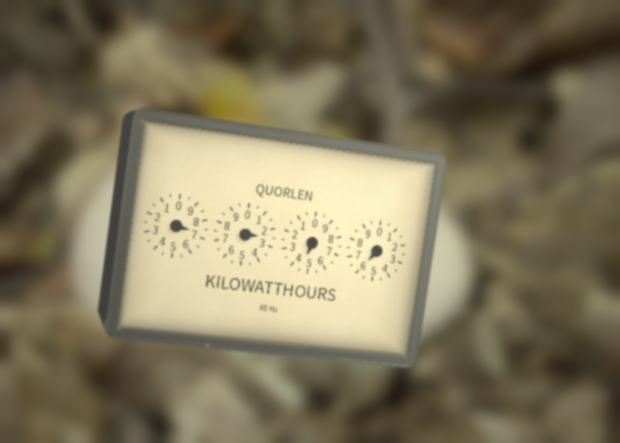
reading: 7246 kWh
